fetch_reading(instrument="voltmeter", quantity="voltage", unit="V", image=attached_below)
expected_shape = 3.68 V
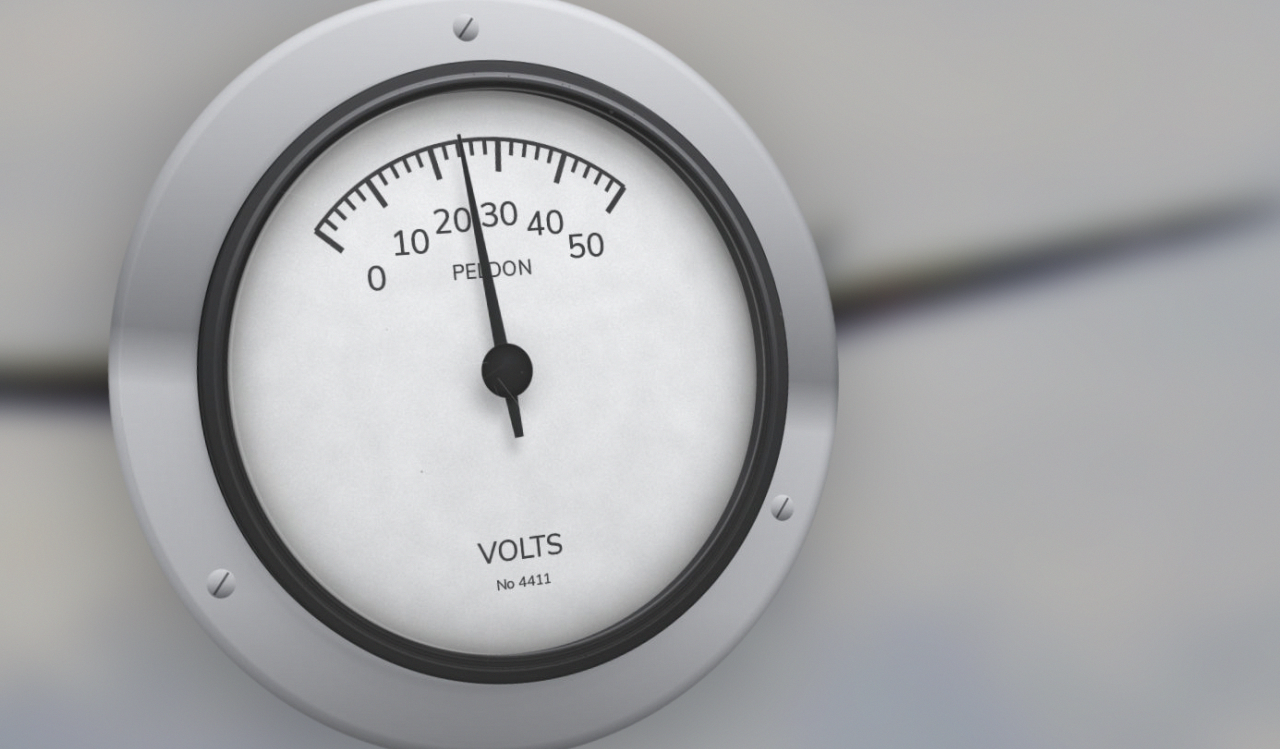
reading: 24 V
